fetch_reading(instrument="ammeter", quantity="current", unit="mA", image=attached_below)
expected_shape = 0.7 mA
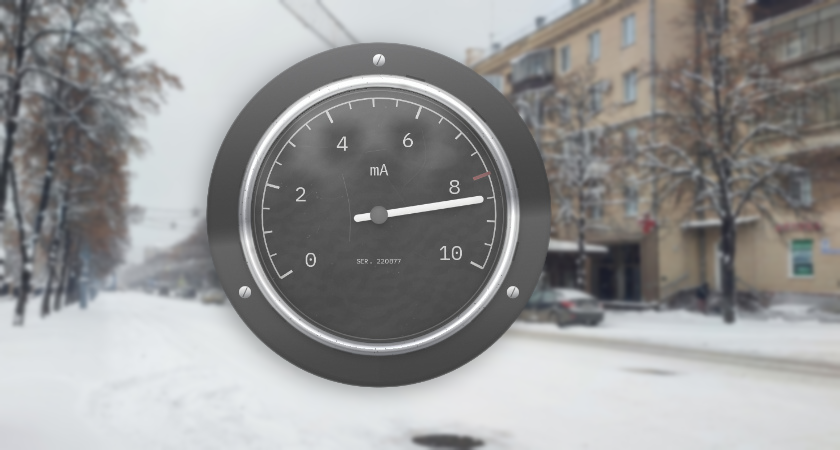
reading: 8.5 mA
